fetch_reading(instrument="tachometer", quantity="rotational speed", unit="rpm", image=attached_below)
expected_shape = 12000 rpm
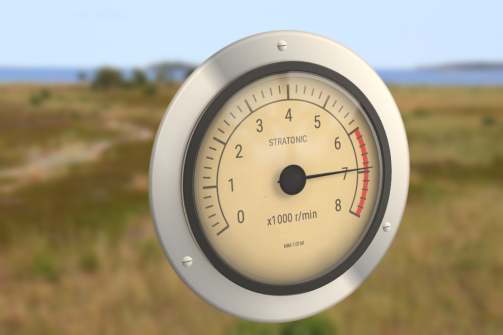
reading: 6900 rpm
